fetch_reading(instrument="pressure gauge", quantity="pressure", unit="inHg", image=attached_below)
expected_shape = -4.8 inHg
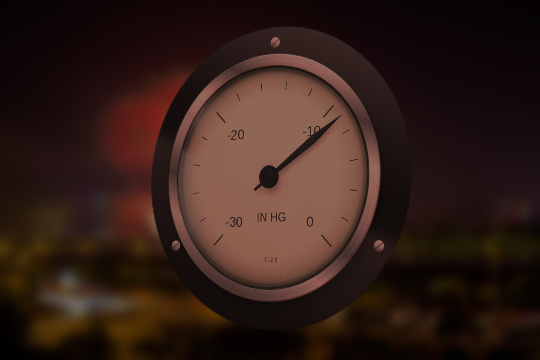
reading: -9 inHg
